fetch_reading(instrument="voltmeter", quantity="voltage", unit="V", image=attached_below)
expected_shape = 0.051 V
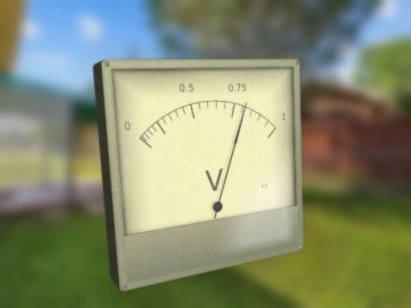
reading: 0.8 V
